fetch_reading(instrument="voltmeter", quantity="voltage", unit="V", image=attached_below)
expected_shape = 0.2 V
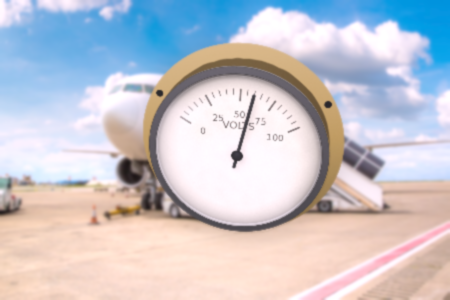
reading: 60 V
